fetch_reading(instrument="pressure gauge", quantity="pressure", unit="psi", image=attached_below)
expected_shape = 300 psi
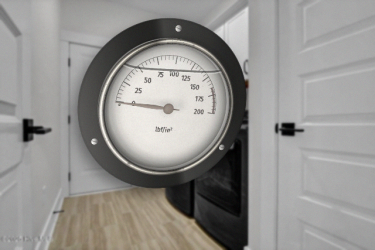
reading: 0 psi
